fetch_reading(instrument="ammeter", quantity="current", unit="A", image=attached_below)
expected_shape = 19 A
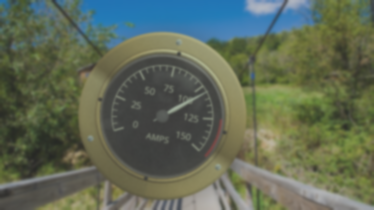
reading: 105 A
